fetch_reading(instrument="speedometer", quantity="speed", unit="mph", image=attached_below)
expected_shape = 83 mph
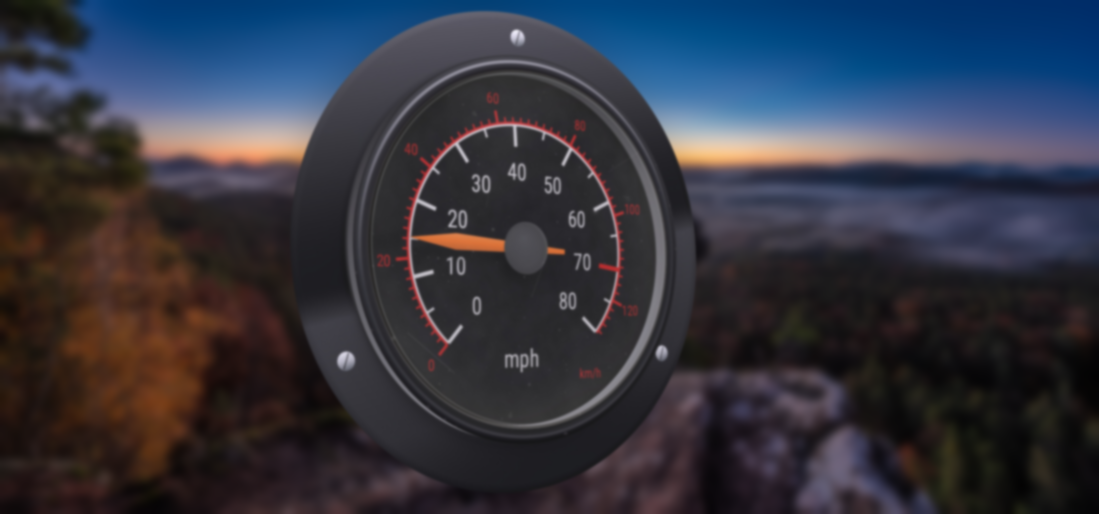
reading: 15 mph
